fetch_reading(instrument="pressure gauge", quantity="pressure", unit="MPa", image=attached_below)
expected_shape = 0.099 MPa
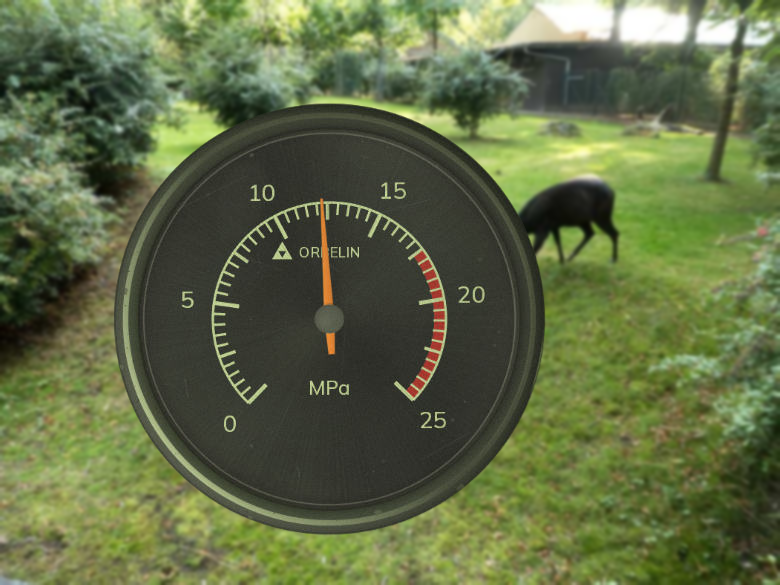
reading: 12.25 MPa
